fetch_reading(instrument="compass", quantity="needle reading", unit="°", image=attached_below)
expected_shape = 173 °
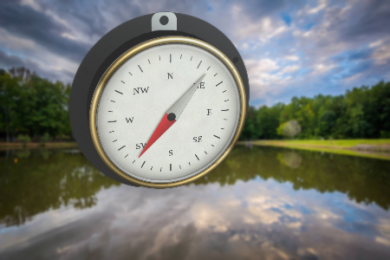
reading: 220 °
